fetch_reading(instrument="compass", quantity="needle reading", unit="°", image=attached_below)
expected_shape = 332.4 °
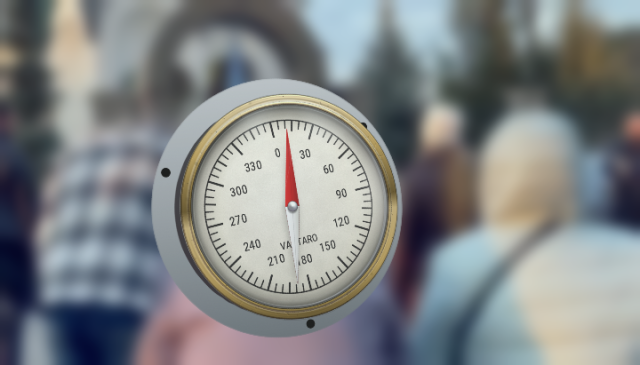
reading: 10 °
